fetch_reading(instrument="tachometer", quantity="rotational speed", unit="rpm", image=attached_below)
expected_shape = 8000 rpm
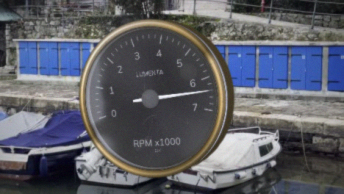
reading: 6400 rpm
